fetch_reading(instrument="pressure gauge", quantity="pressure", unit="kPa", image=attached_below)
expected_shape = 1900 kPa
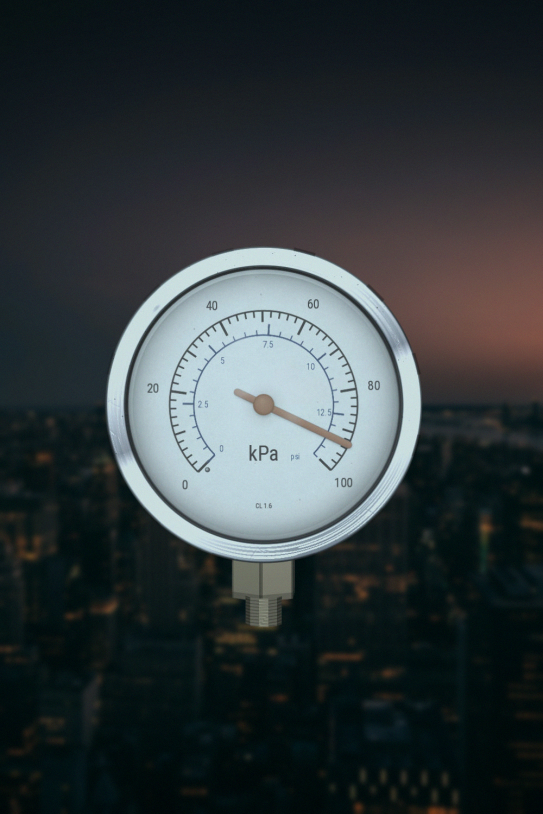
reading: 93 kPa
